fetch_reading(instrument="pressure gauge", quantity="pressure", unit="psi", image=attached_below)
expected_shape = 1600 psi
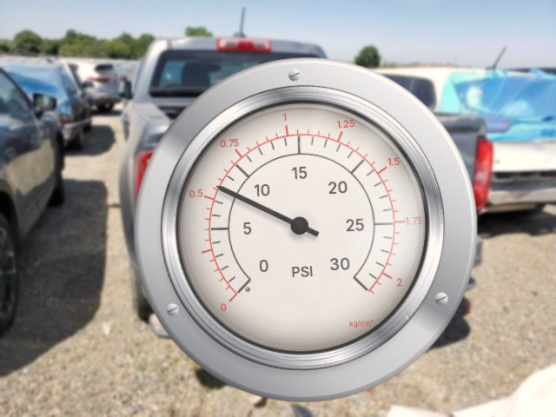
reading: 8 psi
